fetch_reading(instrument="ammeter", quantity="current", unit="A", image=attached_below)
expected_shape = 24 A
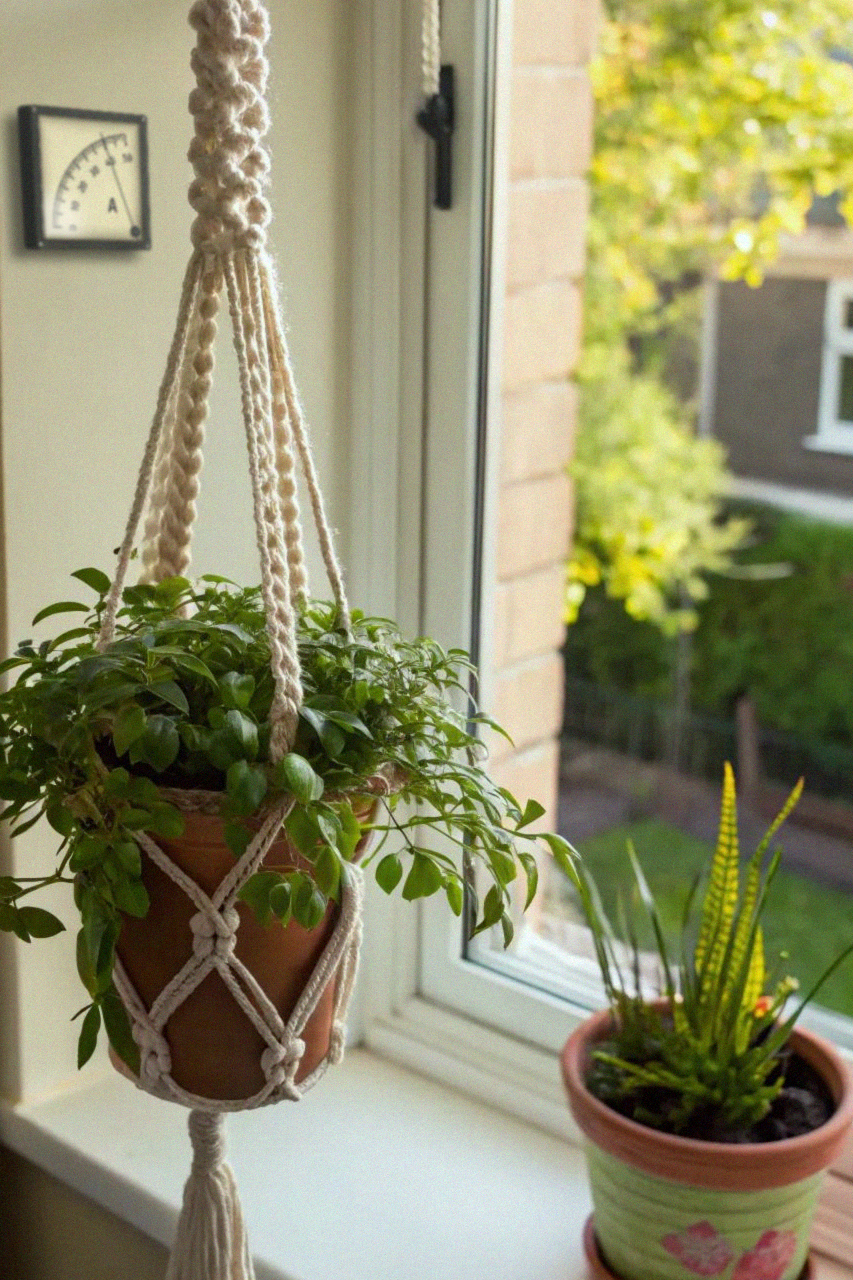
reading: 40 A
